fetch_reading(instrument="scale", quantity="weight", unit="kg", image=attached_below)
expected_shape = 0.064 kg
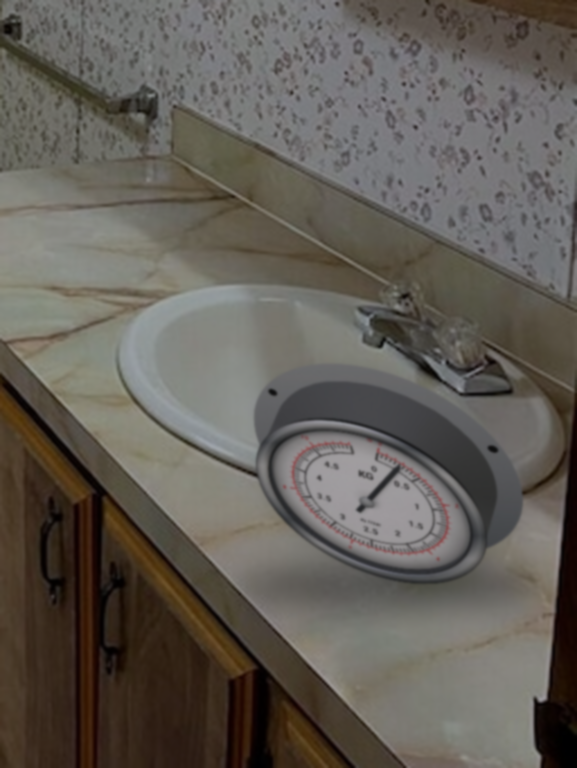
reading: 0.25 kg
